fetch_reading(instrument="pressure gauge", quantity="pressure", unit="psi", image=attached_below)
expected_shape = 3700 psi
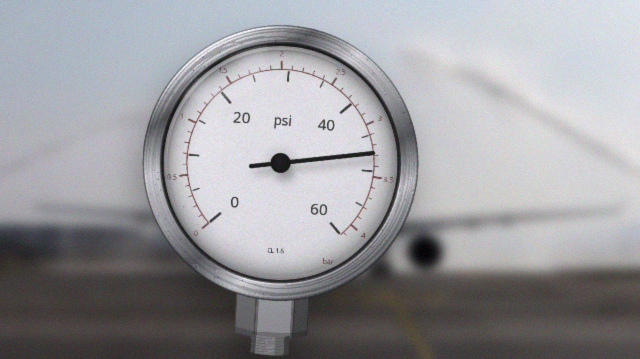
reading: 47.5 psi
